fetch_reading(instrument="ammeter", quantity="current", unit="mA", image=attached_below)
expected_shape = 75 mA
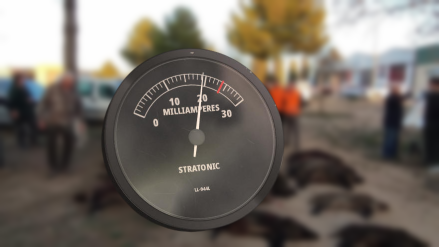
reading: 19 mA
